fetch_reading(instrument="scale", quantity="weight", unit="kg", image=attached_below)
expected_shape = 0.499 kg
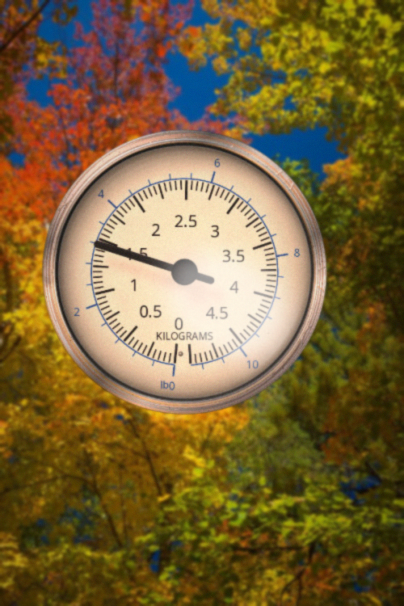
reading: 1.45 kg
